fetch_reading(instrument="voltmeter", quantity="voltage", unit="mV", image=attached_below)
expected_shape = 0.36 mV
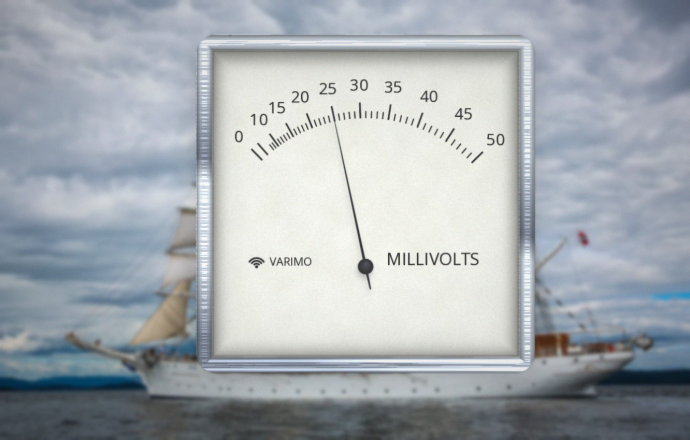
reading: 25 mV
